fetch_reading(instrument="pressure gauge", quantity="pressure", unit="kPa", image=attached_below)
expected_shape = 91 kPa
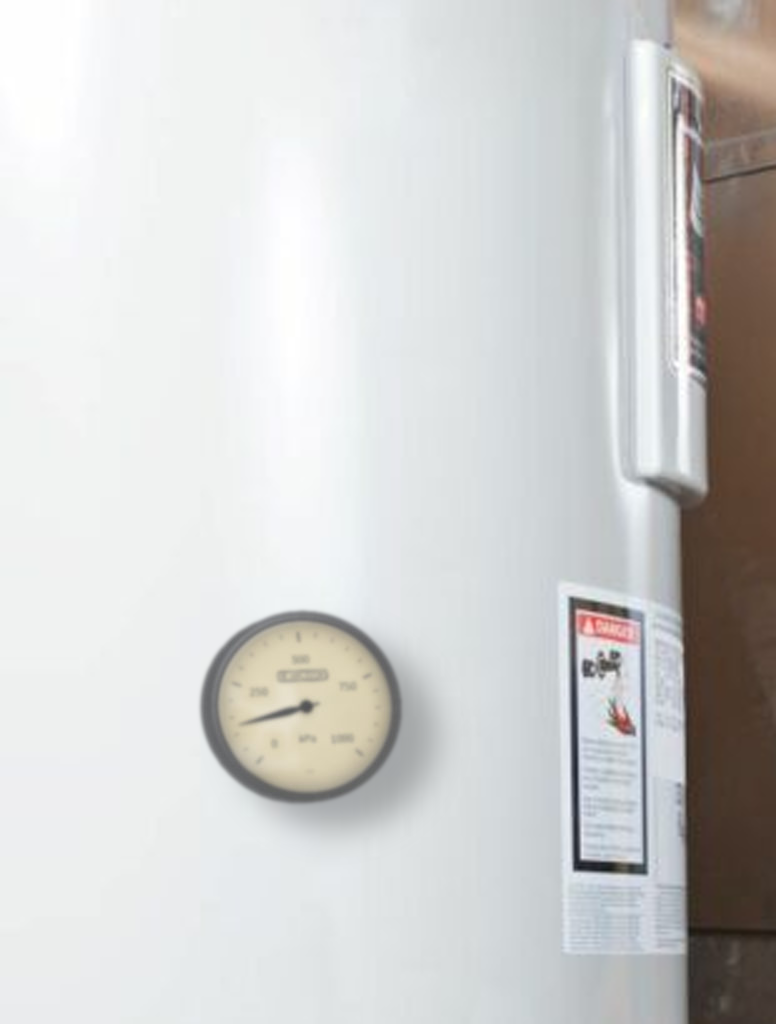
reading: 125 kPa
